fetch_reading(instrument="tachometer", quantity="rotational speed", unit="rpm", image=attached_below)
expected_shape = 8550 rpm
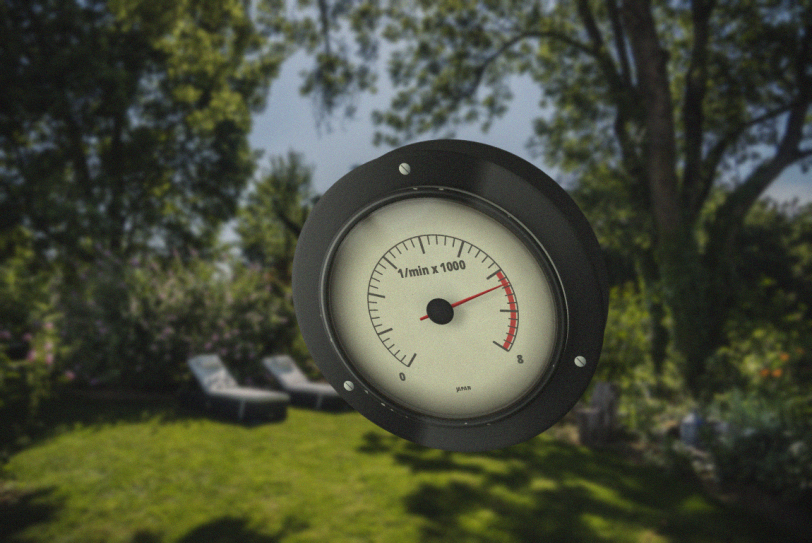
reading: 6300 rpm
